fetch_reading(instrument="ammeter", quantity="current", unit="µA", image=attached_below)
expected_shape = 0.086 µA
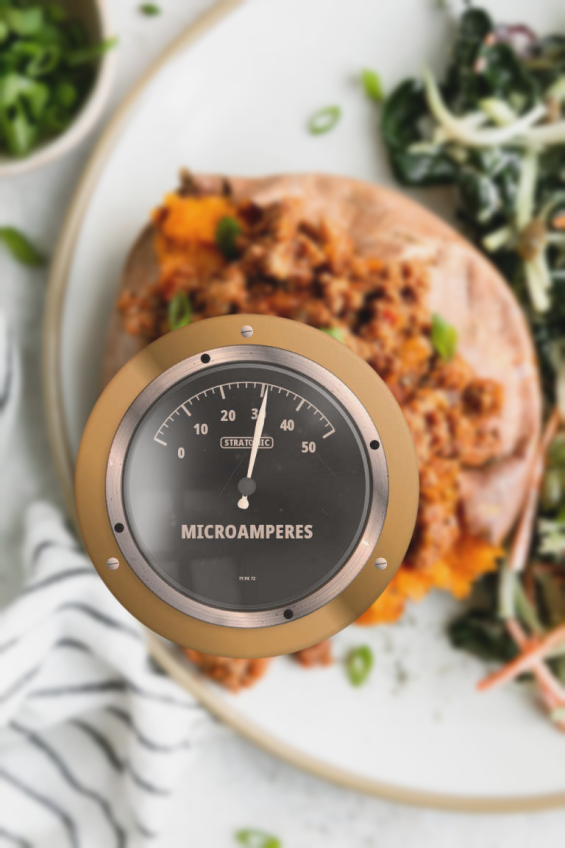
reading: 31 µA
